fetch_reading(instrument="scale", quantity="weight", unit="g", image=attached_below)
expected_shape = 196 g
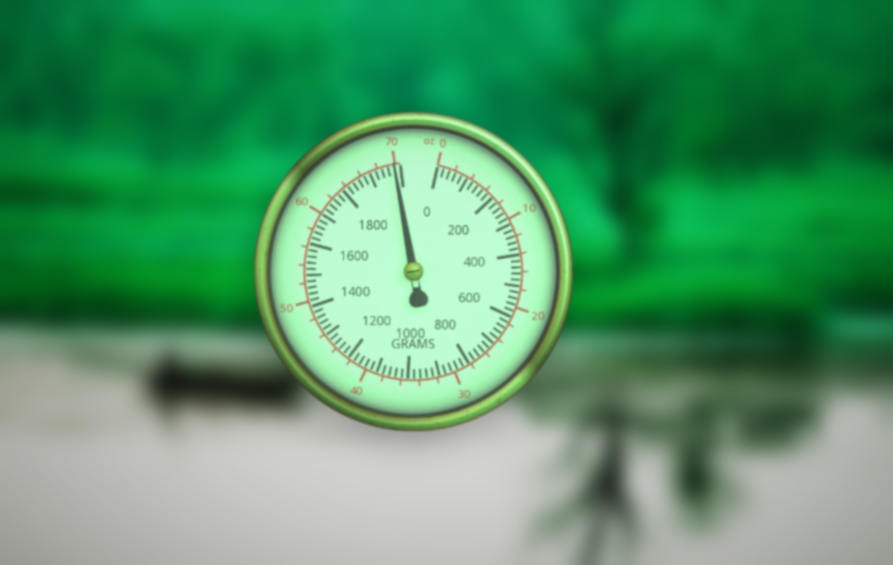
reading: 1980 g
